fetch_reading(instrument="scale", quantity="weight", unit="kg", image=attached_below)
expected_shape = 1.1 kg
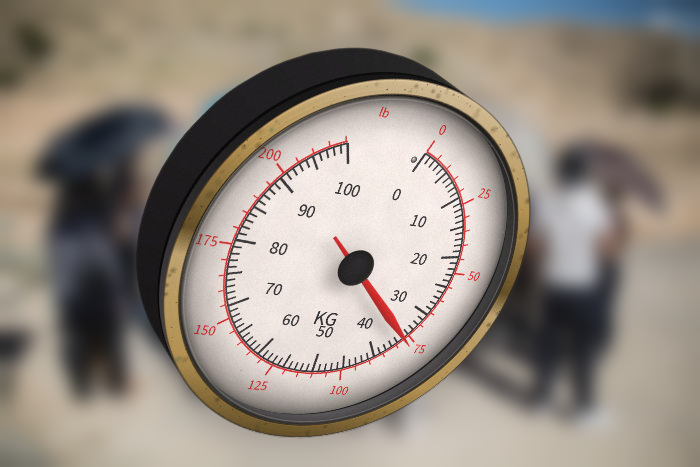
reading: 35 kg
